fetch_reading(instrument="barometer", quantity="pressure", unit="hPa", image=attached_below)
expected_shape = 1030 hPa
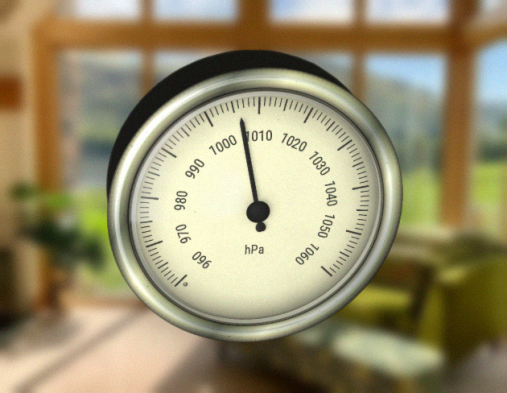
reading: 1006 hPa
